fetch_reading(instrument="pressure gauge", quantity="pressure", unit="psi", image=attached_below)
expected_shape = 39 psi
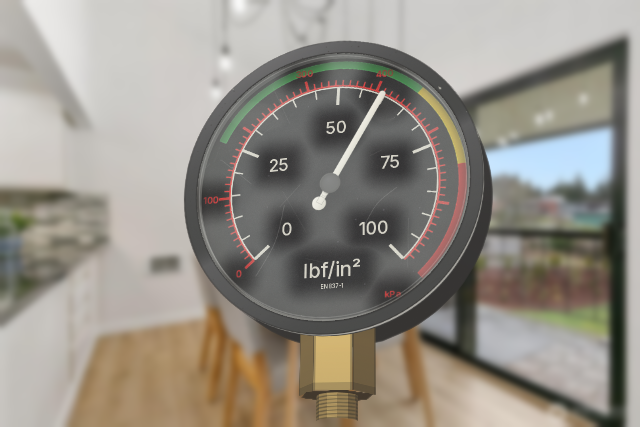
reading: 60 psi
